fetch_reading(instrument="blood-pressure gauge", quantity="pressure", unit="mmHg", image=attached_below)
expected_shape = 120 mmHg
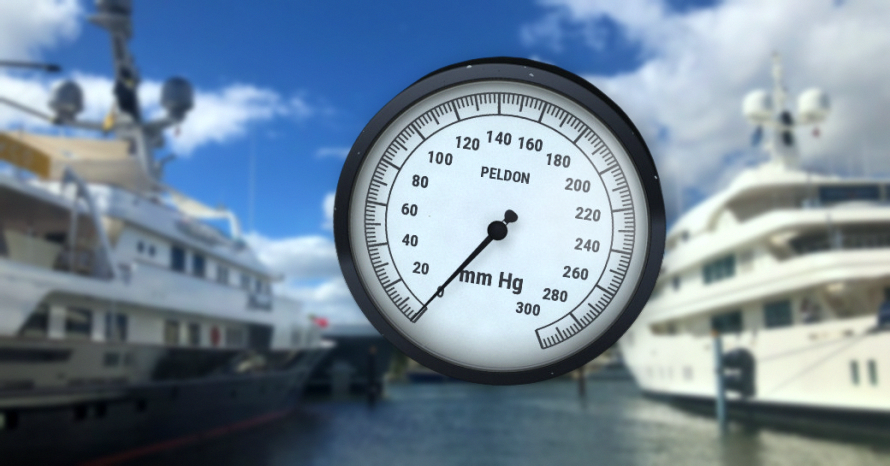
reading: 2 mmHg
